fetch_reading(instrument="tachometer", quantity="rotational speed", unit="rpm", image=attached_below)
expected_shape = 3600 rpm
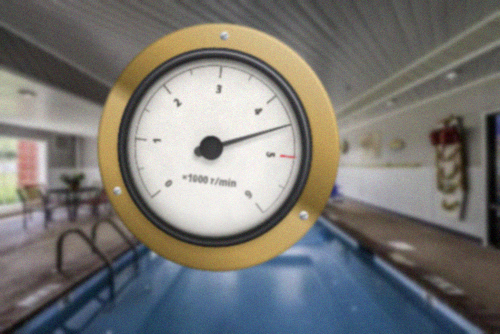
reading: 4500 rpm
